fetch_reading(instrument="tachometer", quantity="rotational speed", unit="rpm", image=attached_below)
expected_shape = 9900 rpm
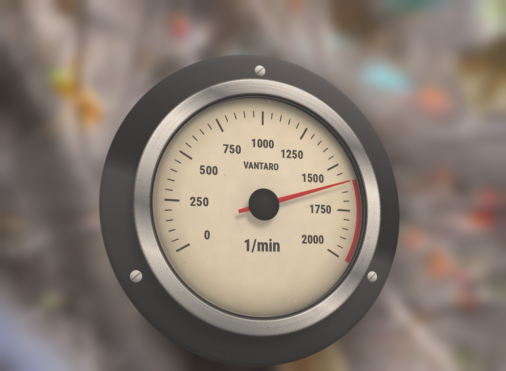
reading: 1600 rpm
